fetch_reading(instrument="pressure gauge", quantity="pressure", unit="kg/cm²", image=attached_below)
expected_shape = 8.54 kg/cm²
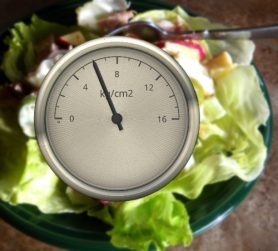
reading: 6 kg/cm²
